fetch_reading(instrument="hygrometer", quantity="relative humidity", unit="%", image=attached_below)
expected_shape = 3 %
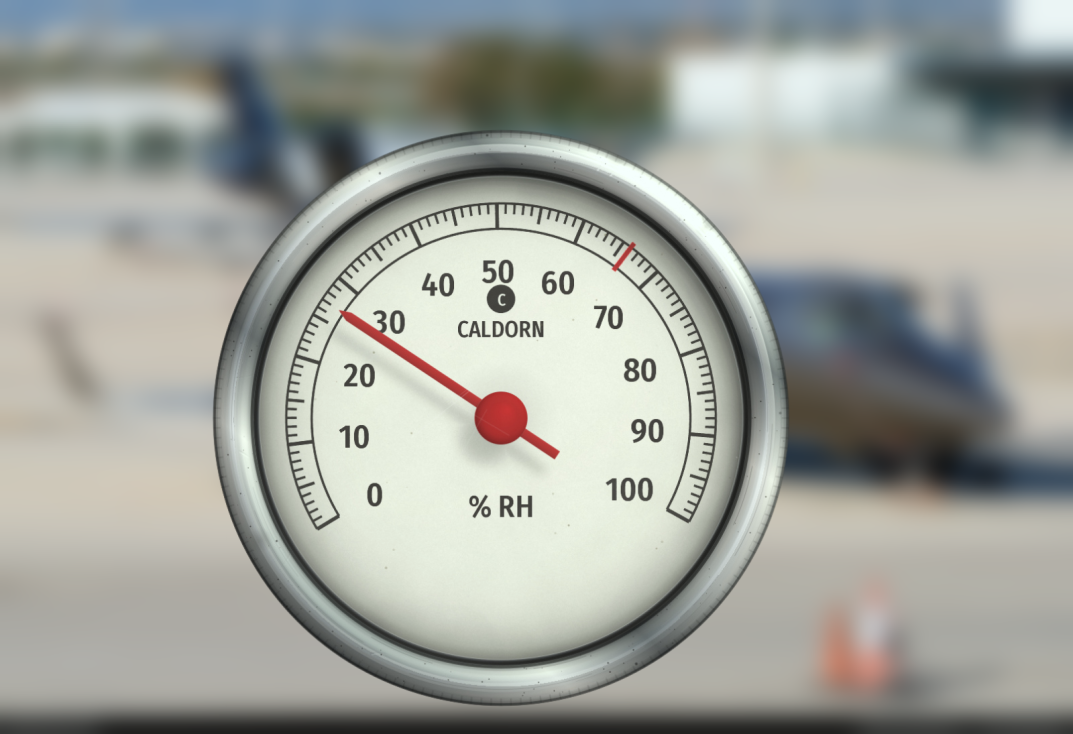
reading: 27 %
